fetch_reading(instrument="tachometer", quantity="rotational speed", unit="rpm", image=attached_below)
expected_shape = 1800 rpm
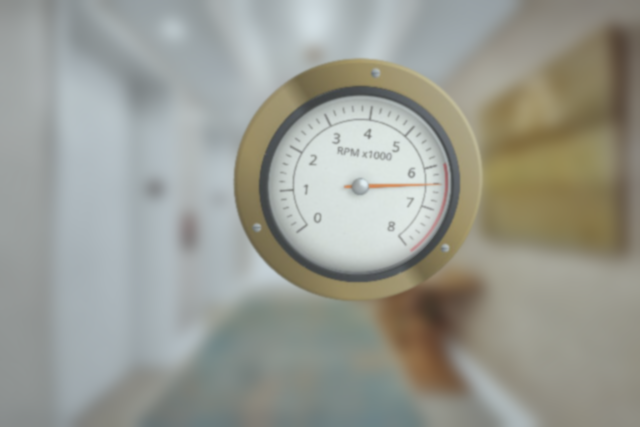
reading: 6400 rpm
